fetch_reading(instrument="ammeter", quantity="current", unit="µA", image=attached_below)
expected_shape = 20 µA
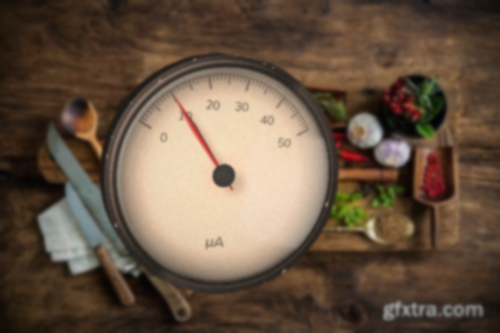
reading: 10 µA
